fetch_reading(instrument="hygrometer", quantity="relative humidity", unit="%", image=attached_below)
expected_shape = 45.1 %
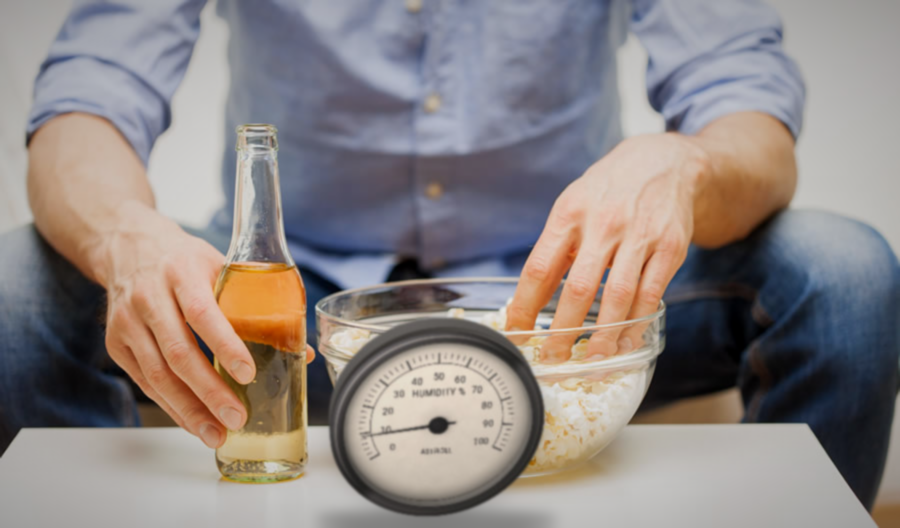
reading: 10 %
